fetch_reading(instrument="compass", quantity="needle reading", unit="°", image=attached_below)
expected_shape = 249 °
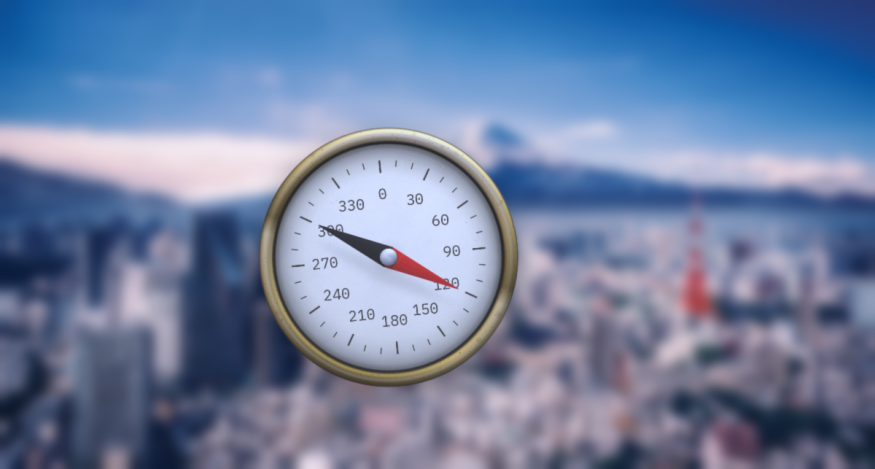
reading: 120 °
